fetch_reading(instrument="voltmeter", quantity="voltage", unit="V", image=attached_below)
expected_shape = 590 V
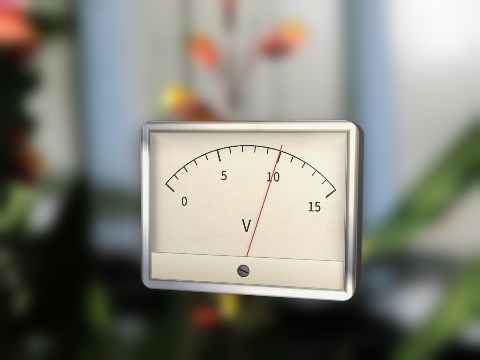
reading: 10 V
